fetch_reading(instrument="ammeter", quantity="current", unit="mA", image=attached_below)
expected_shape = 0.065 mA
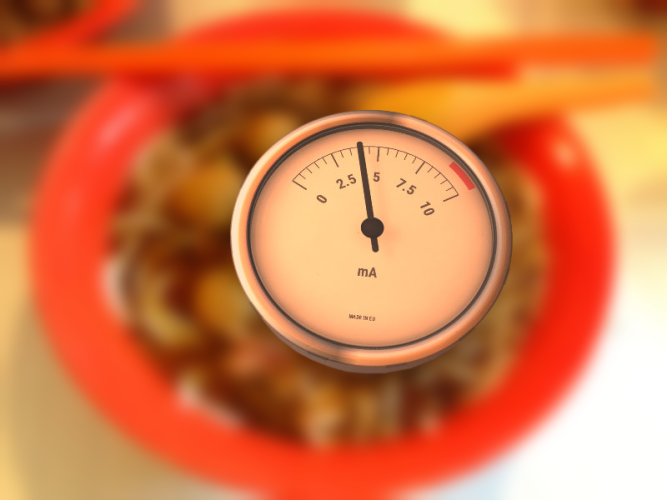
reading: 4 mA
